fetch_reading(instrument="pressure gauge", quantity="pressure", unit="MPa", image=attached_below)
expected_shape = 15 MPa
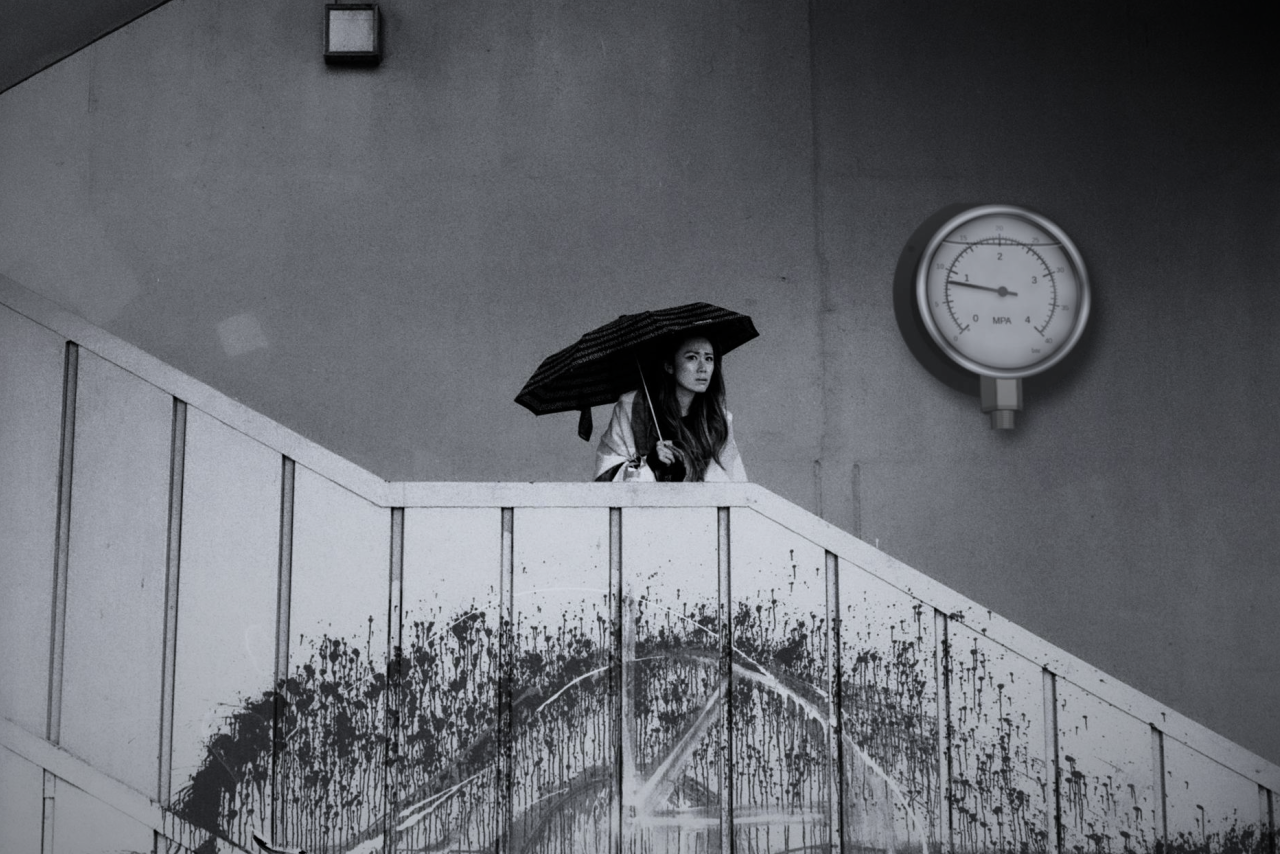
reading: 0.8 MPa
